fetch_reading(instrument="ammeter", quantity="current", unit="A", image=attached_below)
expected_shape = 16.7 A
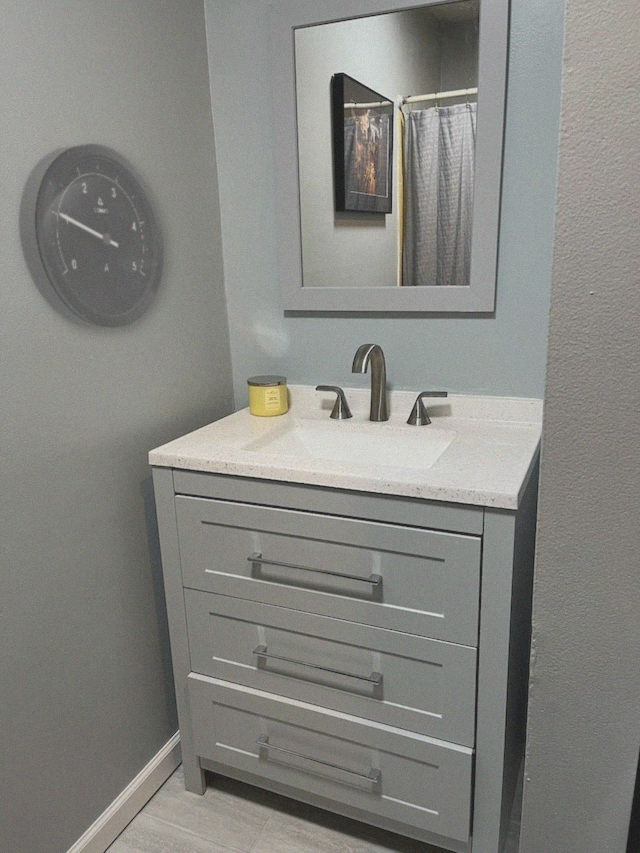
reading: 1 A
